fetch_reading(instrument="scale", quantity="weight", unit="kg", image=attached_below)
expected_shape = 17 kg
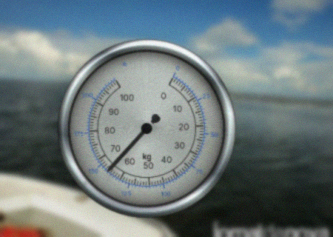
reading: 65 kg
